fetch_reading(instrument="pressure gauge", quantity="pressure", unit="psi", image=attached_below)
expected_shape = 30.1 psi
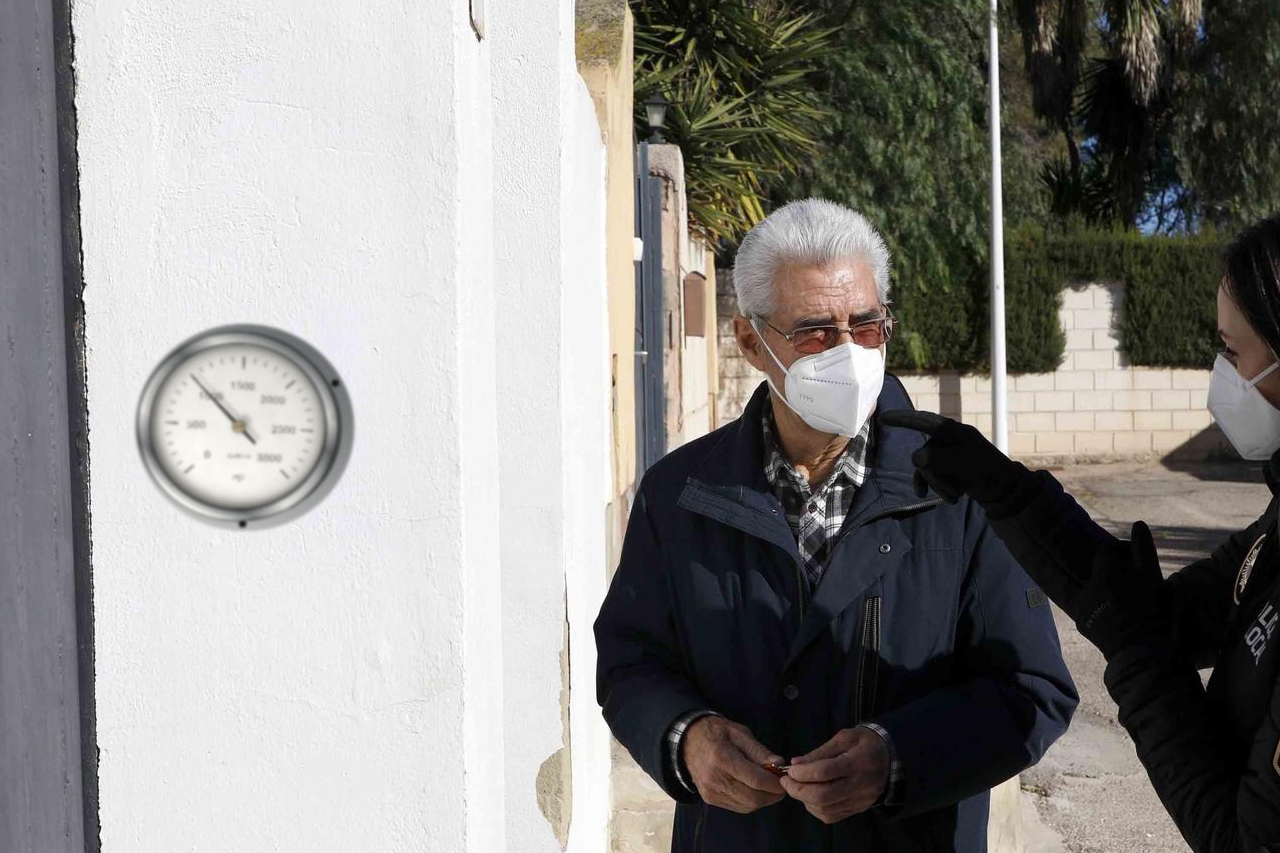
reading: 1000 psi
